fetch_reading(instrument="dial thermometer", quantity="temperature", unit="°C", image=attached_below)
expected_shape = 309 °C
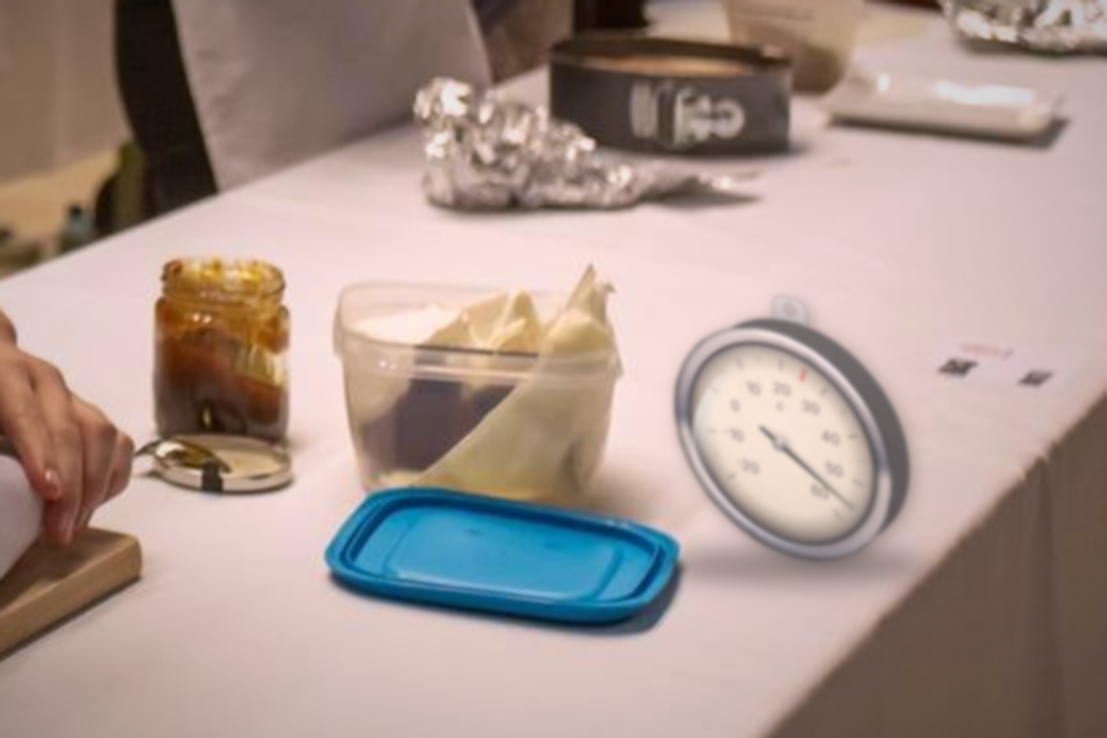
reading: 55 °C
